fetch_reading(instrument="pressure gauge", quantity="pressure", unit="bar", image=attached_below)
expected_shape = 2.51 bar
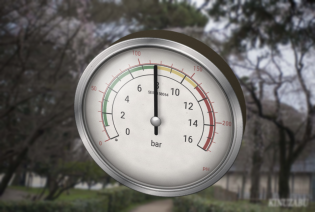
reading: 8 bar
